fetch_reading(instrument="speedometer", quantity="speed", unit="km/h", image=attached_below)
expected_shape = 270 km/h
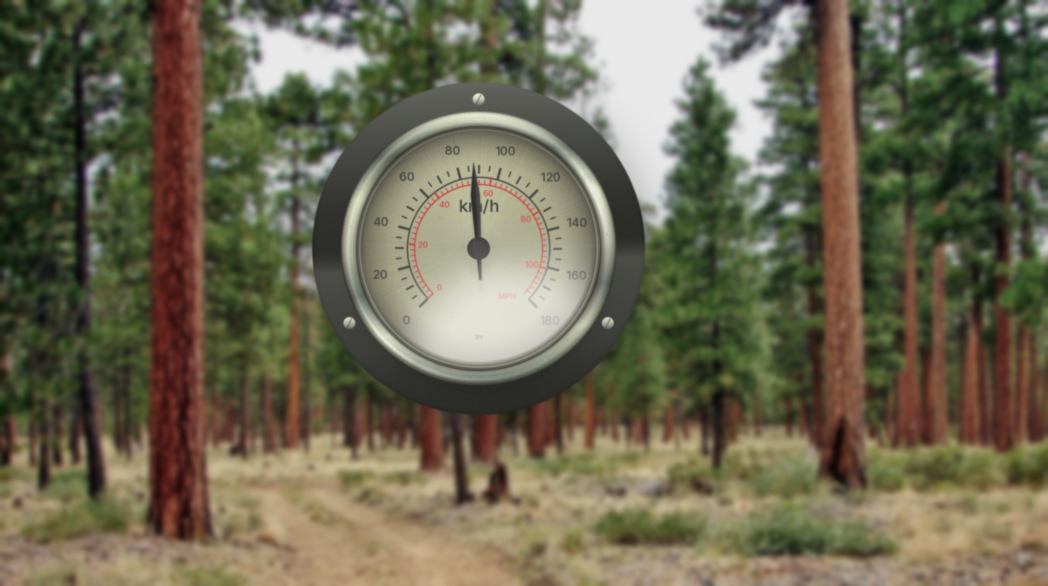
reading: 87.5 km/h
